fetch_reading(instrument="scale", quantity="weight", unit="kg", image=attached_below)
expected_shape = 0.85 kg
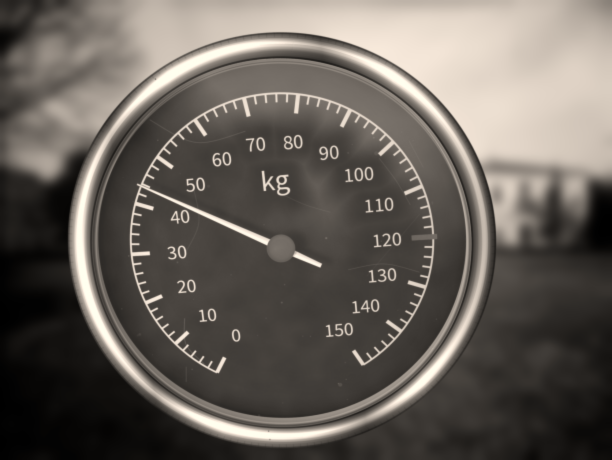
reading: 44 kg
